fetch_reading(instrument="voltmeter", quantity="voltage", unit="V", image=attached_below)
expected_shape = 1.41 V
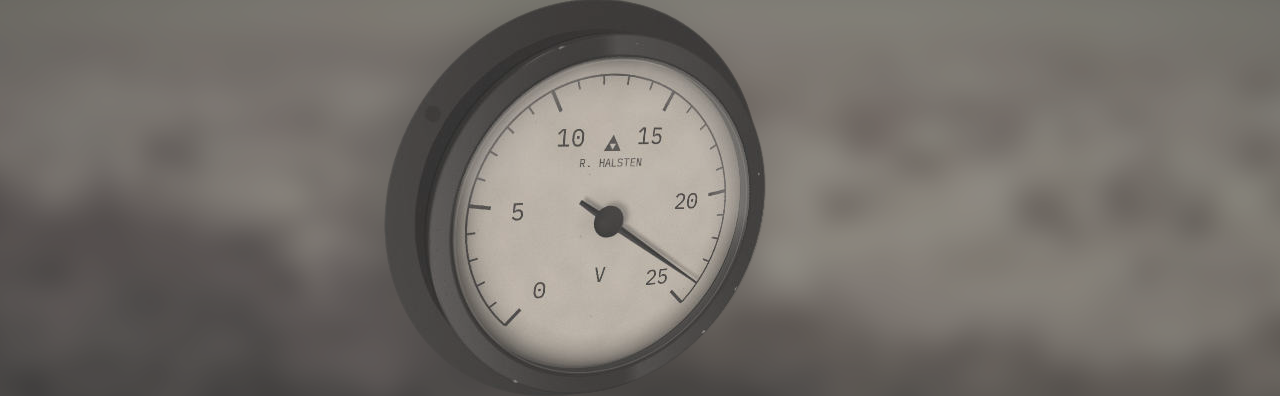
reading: 24 V
